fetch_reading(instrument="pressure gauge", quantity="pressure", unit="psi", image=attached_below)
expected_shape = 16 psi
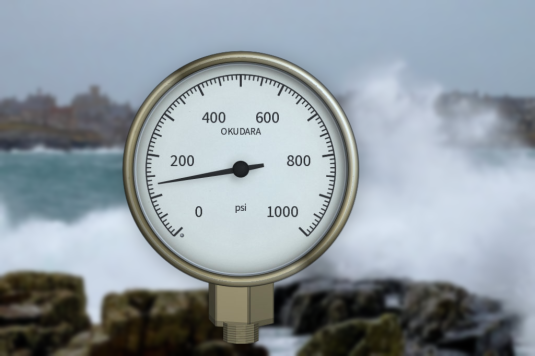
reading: 130 psi
